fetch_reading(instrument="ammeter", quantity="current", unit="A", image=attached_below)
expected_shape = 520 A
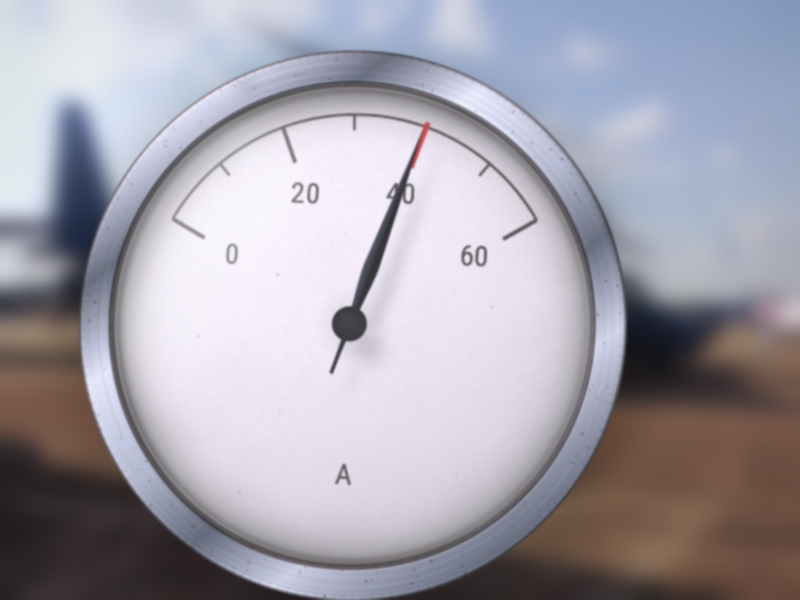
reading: 40 A
